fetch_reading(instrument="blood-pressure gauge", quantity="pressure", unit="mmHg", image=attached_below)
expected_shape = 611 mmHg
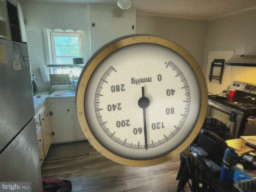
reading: 150 mmHg
